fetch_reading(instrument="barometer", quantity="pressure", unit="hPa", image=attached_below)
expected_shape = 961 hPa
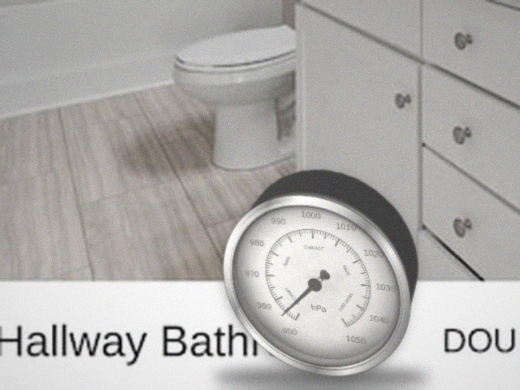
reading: 955 hPa
